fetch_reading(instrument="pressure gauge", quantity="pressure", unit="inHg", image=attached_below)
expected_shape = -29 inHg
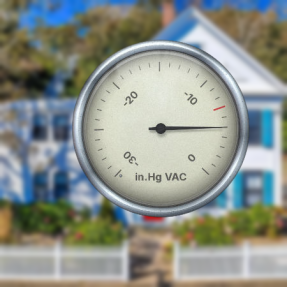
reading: -5 inHg
